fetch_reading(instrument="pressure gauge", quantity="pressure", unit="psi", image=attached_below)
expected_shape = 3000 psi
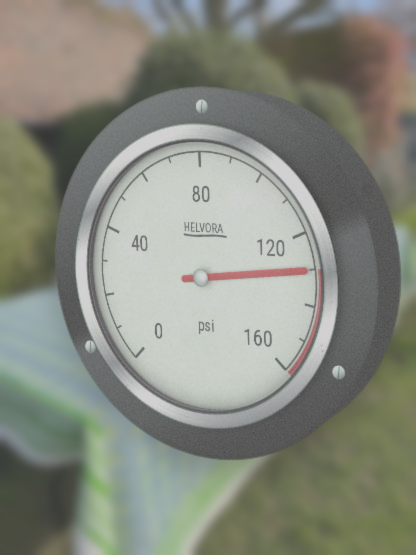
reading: 130 psi
